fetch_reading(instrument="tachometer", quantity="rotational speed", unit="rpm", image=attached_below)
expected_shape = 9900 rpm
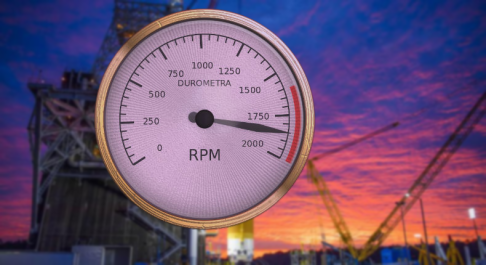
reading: 1850 rpm
